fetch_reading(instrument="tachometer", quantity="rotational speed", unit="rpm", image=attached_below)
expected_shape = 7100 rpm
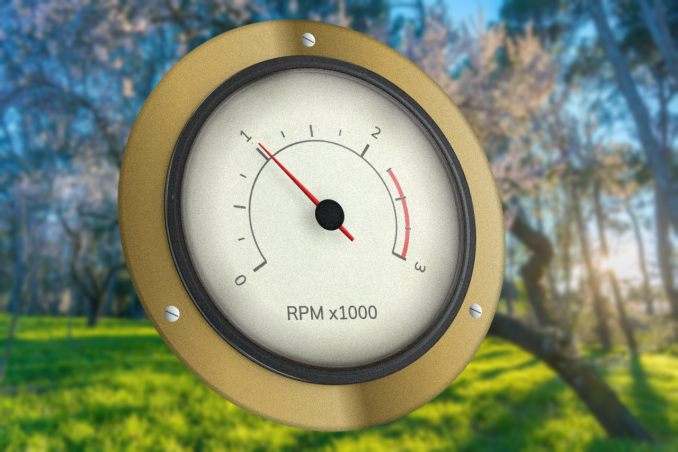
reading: 1000 rpm
